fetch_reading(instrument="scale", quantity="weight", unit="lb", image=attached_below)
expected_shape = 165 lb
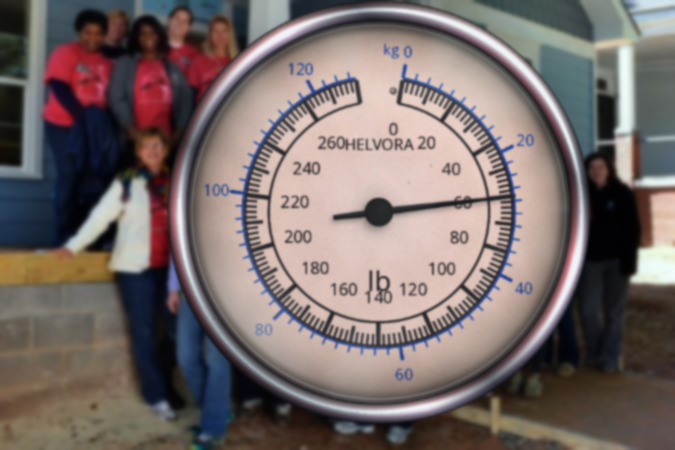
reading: 60 lb
